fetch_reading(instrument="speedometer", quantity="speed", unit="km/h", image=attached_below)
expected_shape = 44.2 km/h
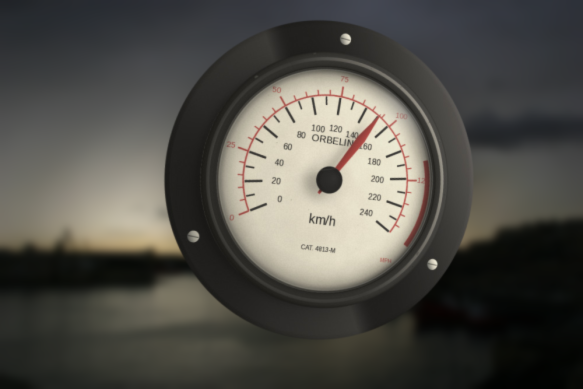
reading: 150 km/h
